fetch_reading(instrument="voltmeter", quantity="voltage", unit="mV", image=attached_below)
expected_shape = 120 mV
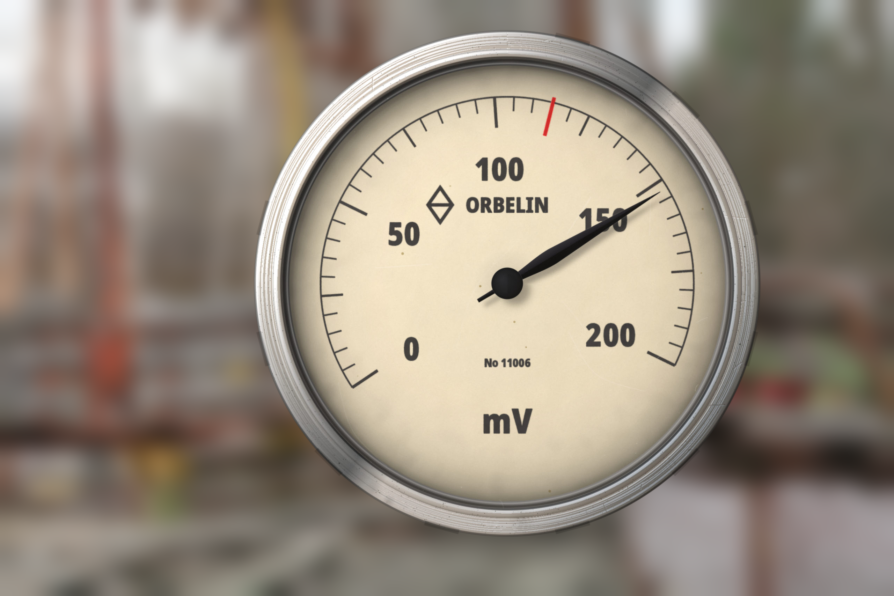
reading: 152.5 mV
